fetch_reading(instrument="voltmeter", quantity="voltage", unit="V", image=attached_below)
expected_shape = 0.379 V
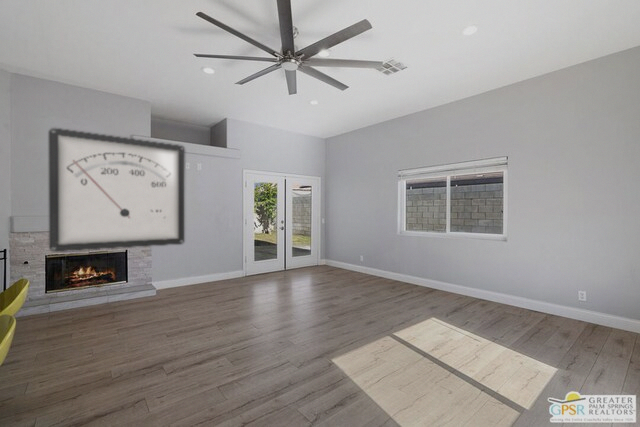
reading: 50 V
